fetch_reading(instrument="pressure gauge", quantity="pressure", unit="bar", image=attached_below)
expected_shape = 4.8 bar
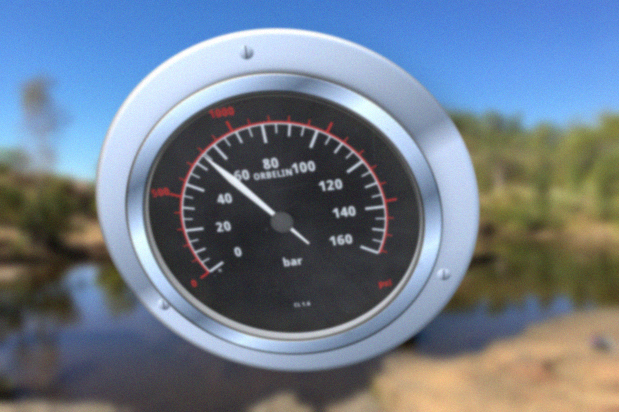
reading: 55 bar
